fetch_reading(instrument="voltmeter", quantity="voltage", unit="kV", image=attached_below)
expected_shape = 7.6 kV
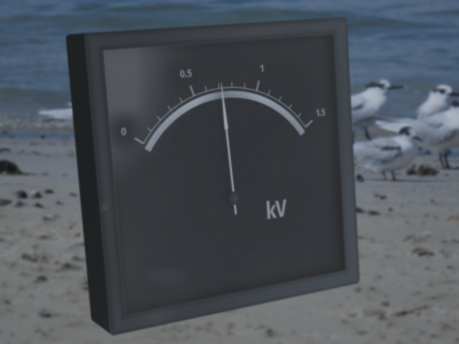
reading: 0.7 kV
